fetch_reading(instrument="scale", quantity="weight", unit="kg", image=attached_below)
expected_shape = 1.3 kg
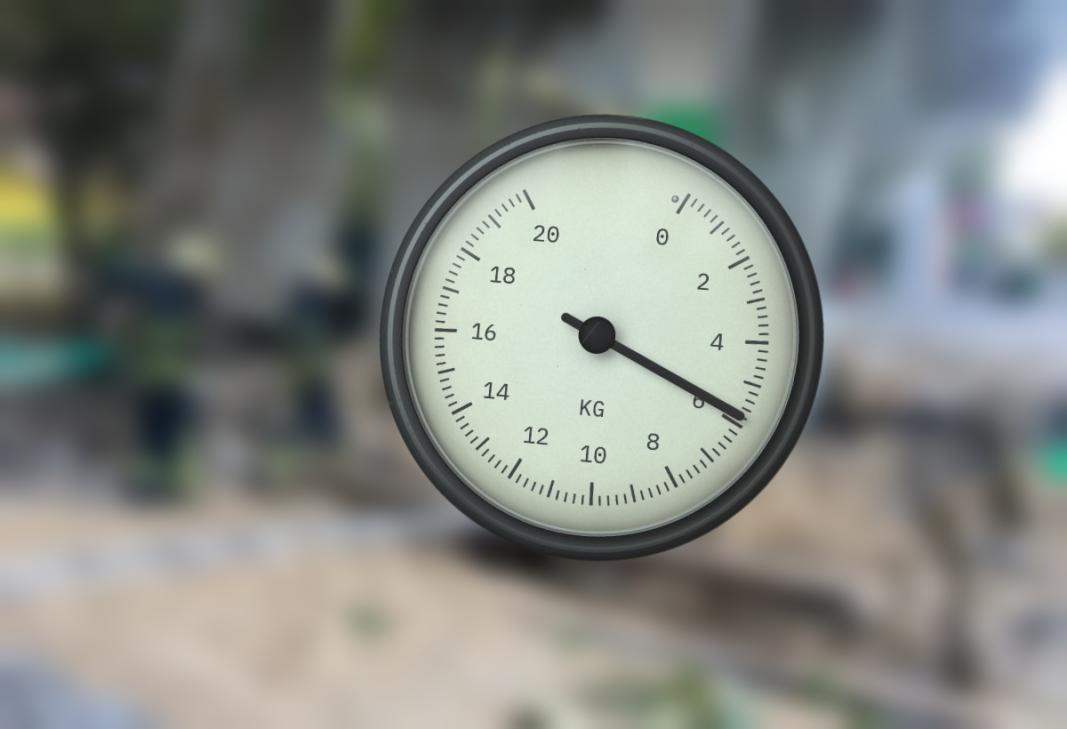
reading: 5.8 kg
